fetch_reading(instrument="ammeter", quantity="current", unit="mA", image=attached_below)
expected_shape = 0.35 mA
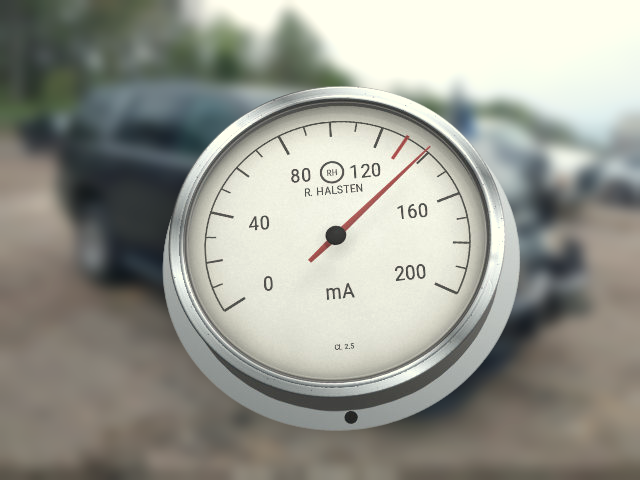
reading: 140 mA
